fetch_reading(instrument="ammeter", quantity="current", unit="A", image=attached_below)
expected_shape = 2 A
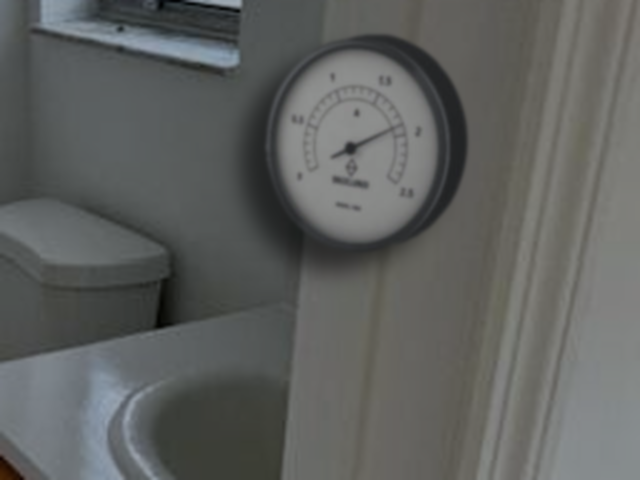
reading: 1.9 A
